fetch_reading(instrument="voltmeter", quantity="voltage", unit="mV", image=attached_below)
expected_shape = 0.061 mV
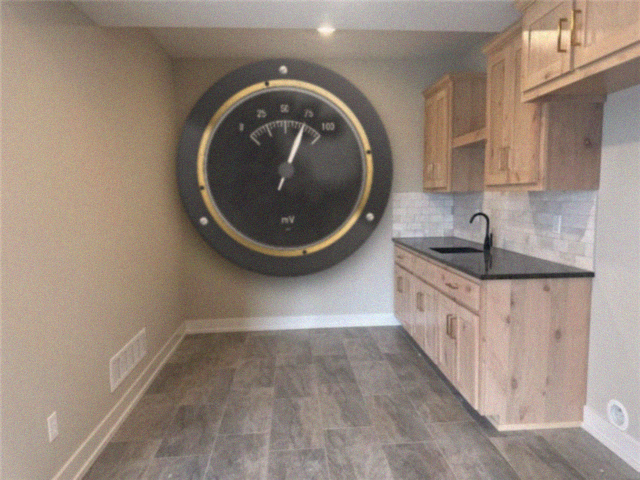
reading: 75 mV
